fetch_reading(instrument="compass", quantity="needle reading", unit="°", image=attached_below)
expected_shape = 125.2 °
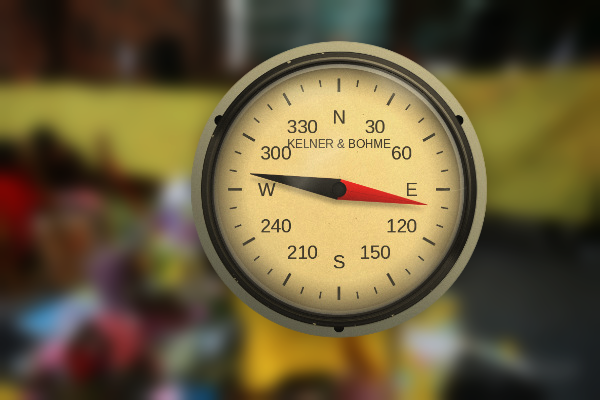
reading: 100 °
